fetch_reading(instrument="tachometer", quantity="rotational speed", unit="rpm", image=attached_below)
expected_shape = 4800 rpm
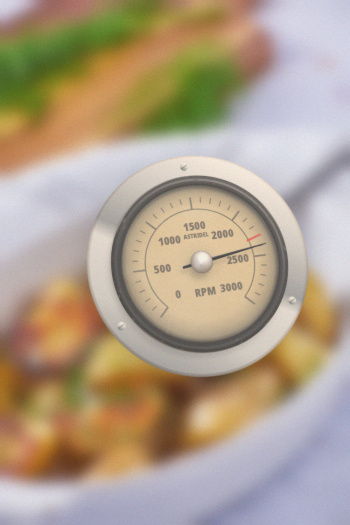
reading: 2400 rpm
